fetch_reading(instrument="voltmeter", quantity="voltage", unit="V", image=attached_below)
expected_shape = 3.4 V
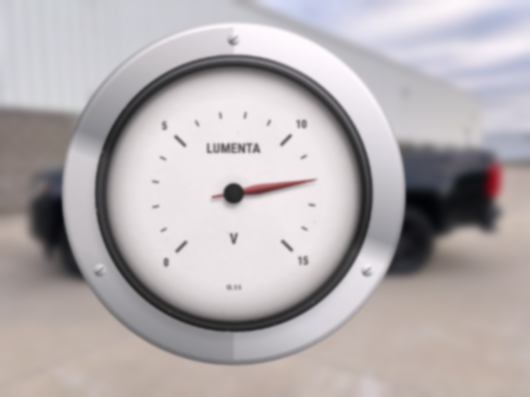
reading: 12 V
